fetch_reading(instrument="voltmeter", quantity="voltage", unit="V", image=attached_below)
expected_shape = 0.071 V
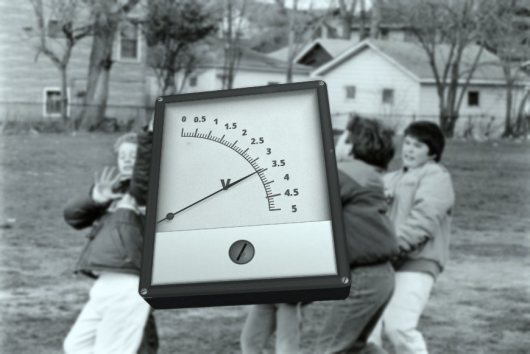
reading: 3.5 V
